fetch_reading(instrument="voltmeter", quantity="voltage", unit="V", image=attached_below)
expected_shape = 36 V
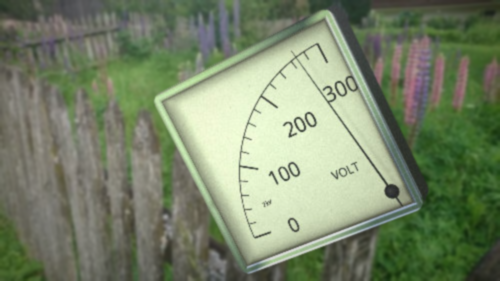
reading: 270 V
